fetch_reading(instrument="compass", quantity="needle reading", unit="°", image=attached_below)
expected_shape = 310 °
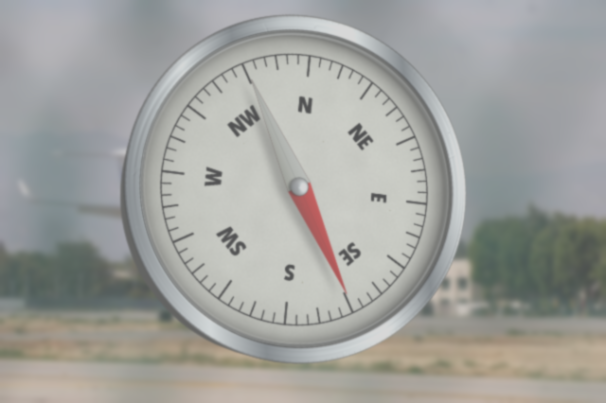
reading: 150 °
